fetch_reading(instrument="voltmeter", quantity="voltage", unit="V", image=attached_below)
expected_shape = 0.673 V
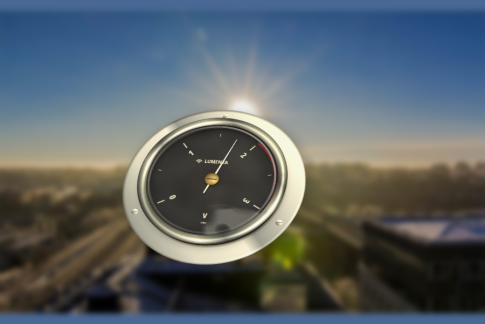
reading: 1.75 V
